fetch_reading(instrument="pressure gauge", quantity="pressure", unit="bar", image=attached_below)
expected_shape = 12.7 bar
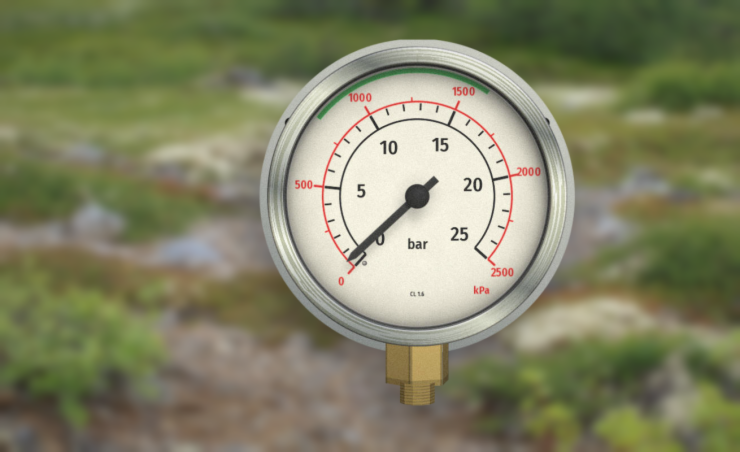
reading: 0.5 bar
